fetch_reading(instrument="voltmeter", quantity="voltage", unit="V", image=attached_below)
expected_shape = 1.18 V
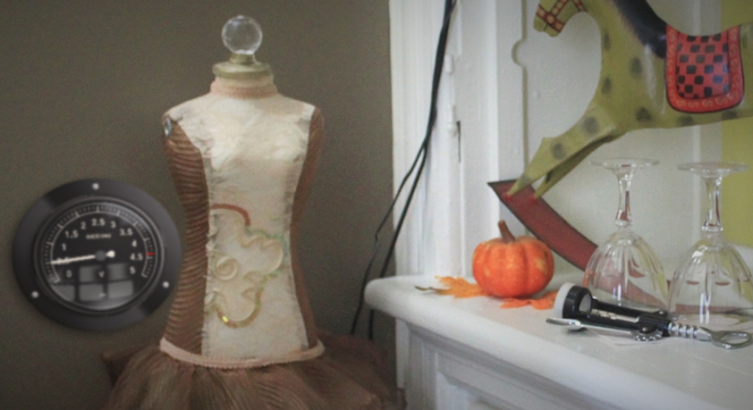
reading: 0.5 V
